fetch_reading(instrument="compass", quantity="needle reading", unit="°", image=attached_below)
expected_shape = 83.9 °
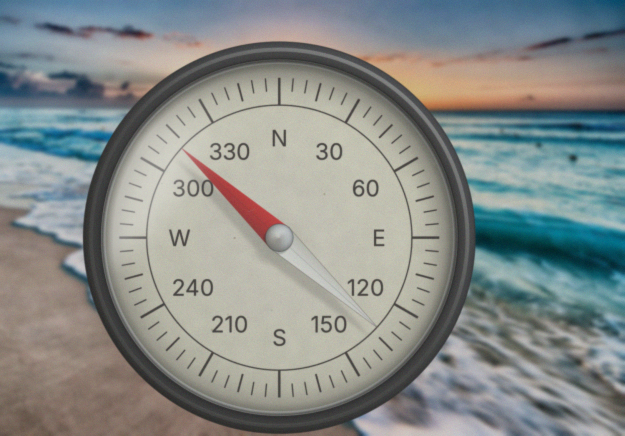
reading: 312.5 °
